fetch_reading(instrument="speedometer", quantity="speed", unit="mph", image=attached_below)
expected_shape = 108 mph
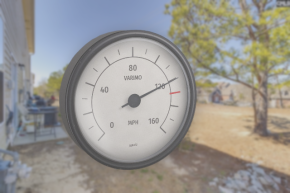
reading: 120 mph
